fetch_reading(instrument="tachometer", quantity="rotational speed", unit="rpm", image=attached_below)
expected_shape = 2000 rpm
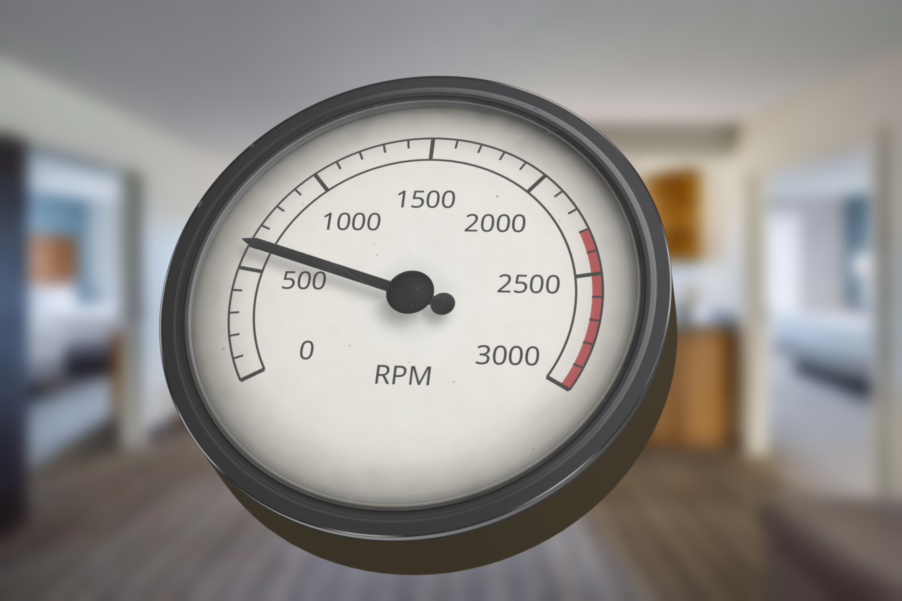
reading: 600 rpm
